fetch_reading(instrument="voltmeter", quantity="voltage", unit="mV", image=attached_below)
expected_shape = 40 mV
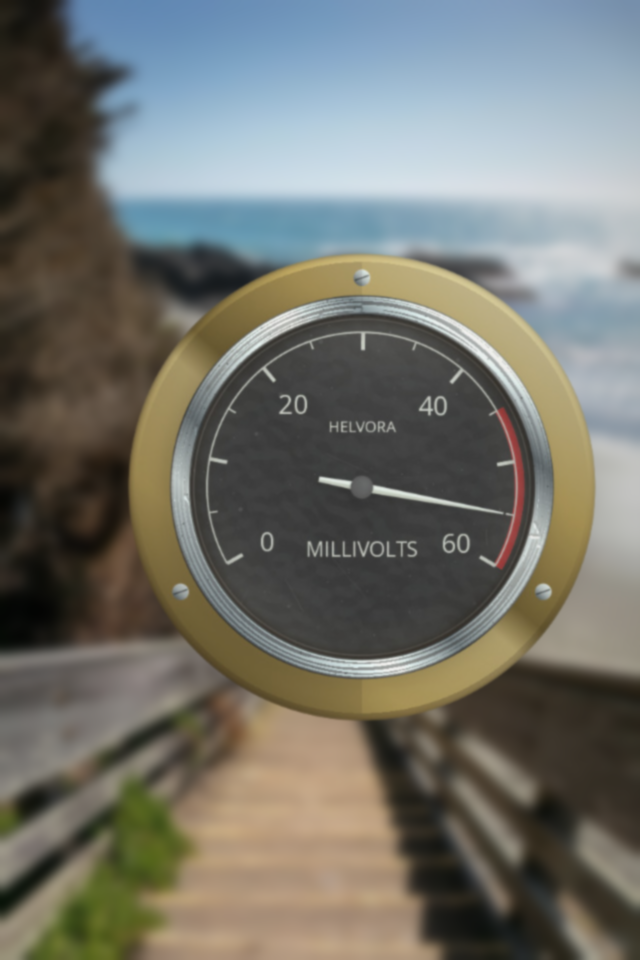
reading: 55 mV
